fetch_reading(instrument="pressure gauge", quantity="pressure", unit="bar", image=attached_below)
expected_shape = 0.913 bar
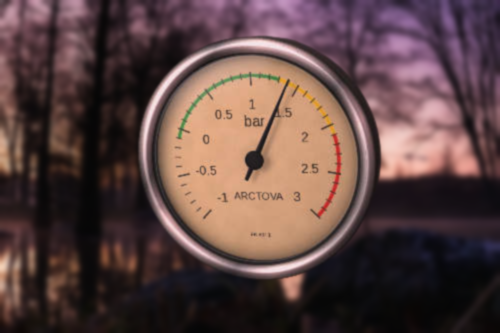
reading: 1.4 bar
